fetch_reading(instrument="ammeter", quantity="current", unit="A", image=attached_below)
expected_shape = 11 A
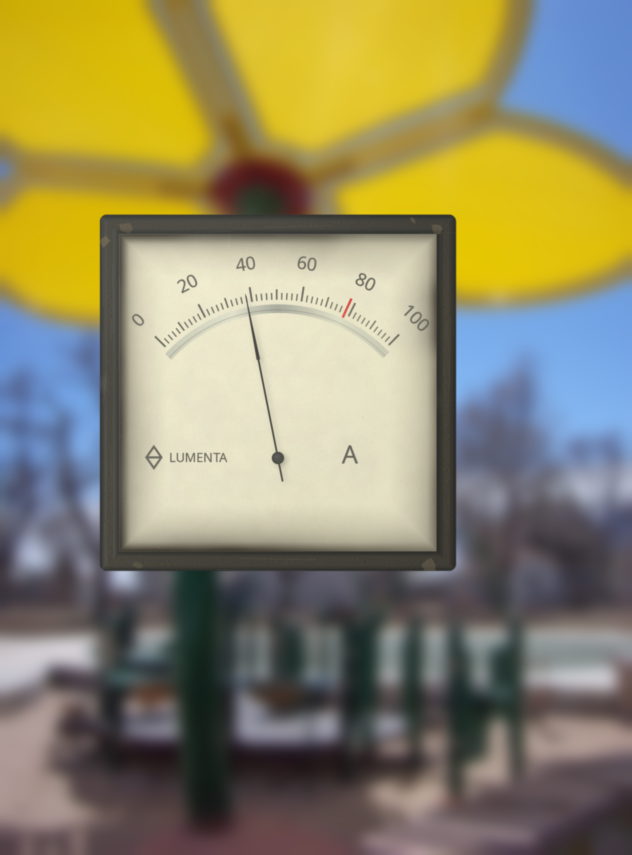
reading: 38 A
